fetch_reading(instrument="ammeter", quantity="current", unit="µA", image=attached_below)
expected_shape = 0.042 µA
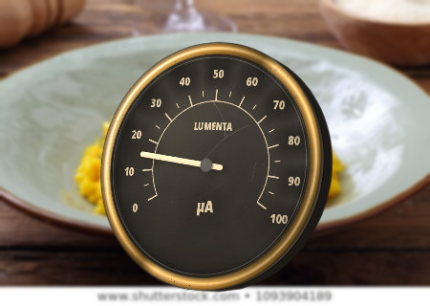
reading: 15 µA
